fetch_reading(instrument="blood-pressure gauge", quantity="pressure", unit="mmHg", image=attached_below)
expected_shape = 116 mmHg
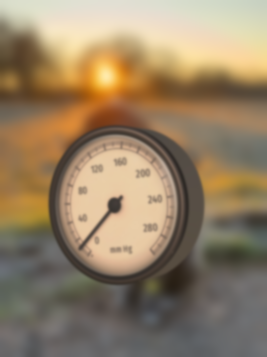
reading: 10 mmHg
